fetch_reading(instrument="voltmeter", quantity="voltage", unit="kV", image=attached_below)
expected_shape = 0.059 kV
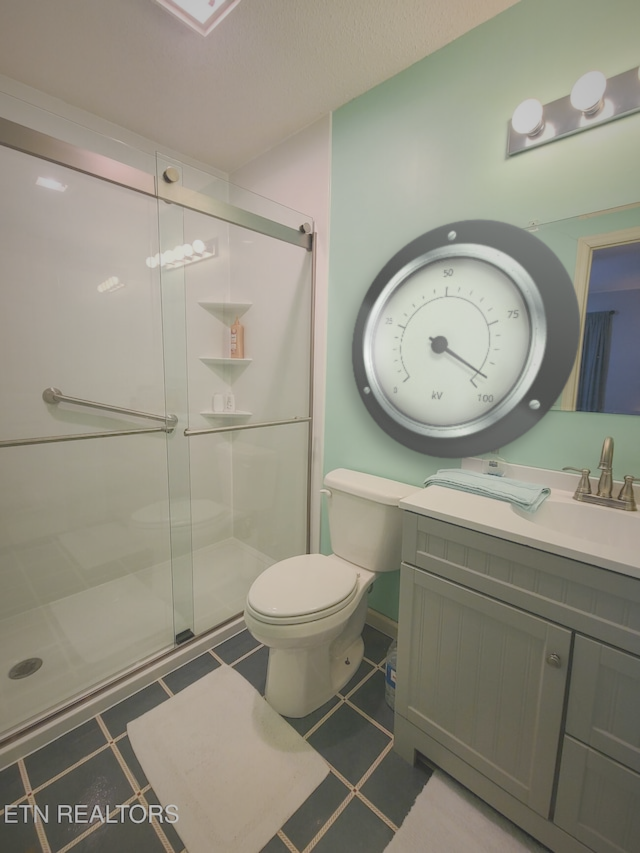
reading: 95 kV
